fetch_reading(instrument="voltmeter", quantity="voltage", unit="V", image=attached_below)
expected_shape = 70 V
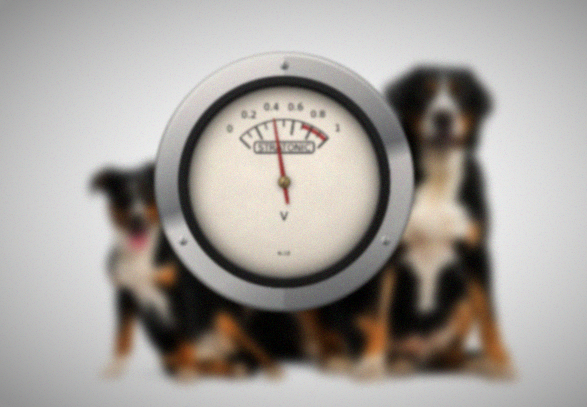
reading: 0.4 V
